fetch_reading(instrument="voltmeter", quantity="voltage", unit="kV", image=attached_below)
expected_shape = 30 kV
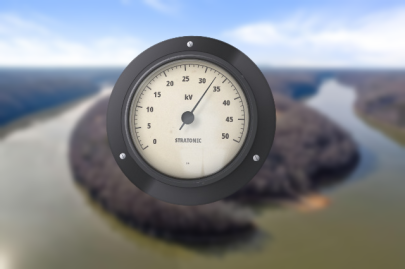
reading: 33 kV
